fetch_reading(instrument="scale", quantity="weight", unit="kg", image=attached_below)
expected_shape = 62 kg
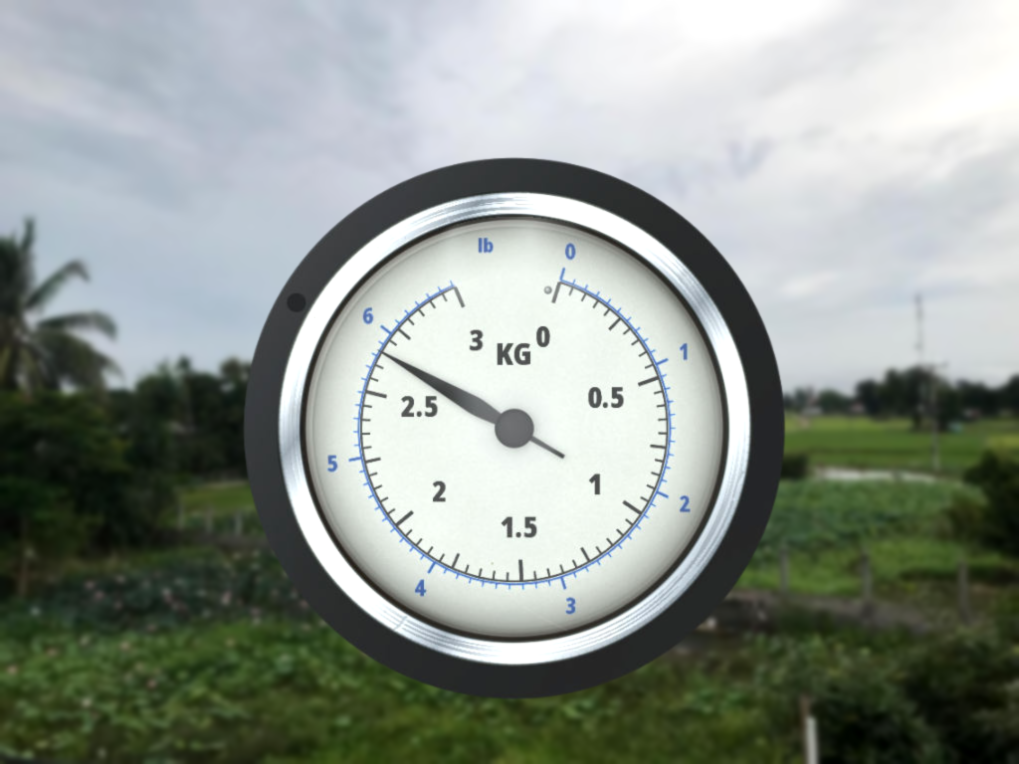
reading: 2.65 kg
